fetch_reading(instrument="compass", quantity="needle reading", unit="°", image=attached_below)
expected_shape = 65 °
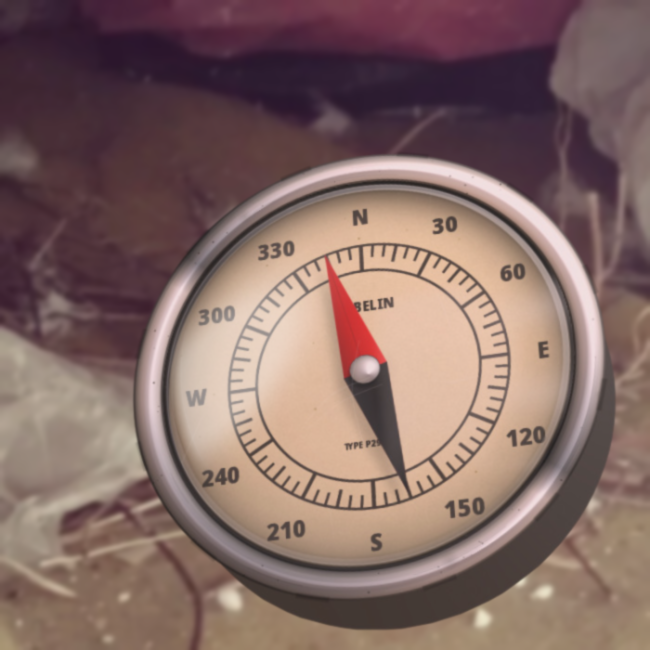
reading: 345 °
